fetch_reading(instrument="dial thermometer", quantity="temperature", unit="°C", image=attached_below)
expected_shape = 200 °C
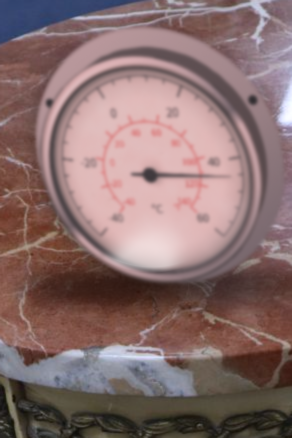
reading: 44 °C
